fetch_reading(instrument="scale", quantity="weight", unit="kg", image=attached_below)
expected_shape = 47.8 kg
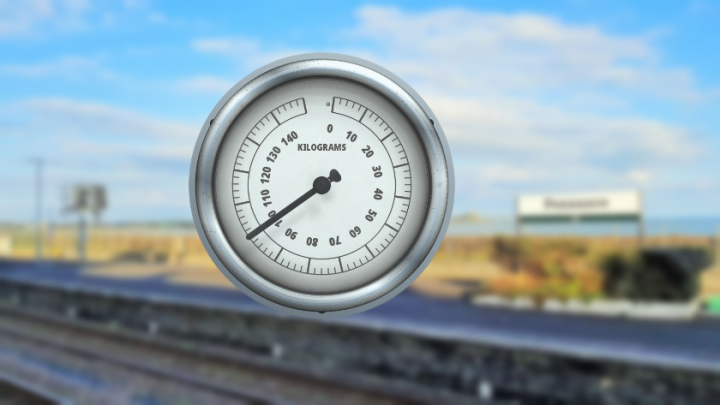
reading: 100 kg
